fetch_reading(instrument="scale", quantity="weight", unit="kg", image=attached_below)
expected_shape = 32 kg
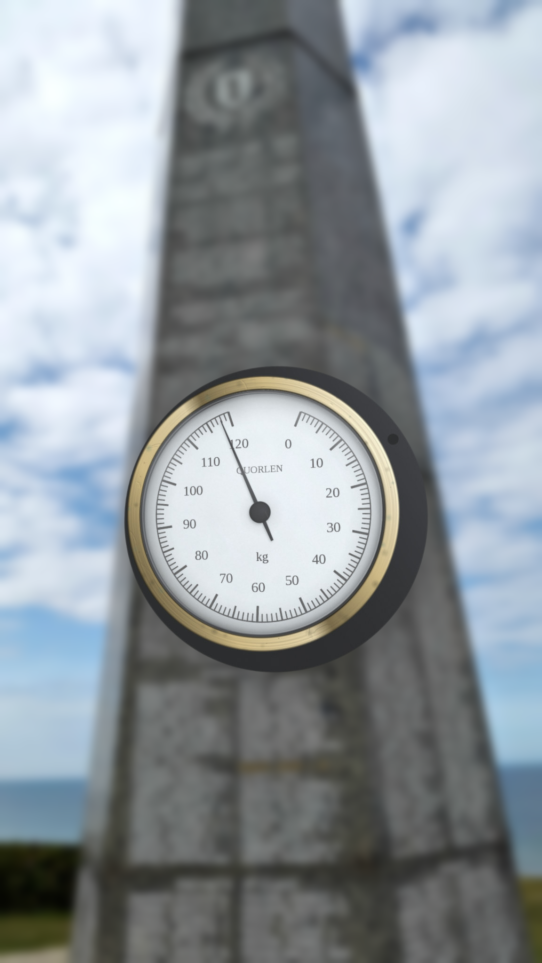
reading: 118 kg
